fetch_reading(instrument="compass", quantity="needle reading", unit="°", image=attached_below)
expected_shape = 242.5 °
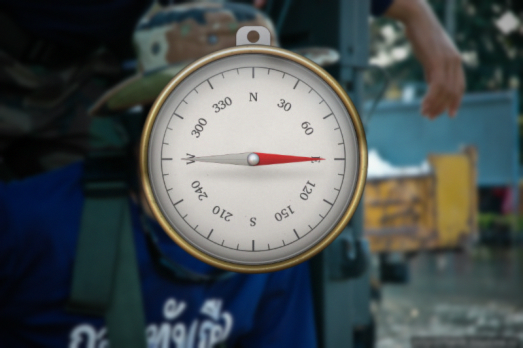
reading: 90 °
